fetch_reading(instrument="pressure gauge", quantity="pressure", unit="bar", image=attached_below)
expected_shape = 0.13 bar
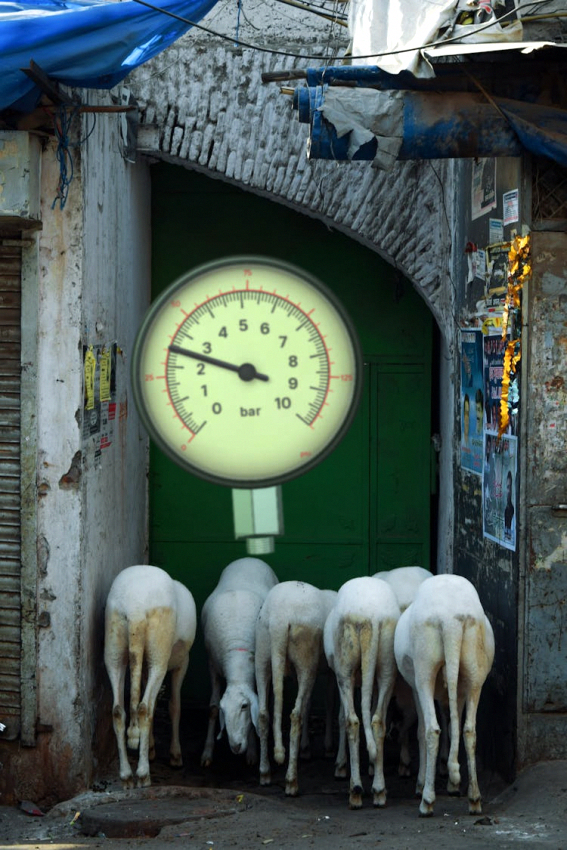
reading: 2.5 bar
